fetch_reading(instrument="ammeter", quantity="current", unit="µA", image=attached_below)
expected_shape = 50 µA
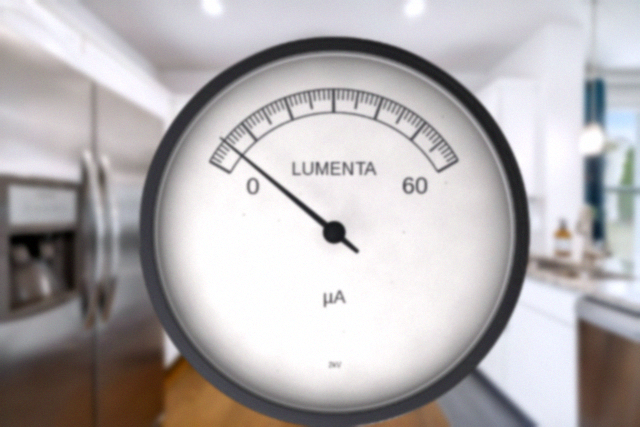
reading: 5 µA
